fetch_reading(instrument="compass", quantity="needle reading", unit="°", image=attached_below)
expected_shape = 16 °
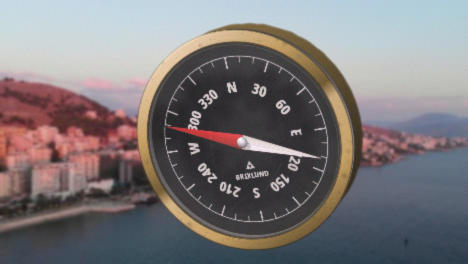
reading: 290 °
